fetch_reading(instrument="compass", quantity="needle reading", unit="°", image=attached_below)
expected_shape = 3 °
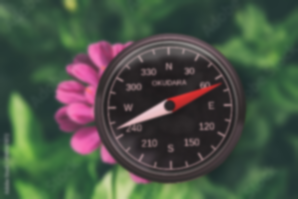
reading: 67.5 °
